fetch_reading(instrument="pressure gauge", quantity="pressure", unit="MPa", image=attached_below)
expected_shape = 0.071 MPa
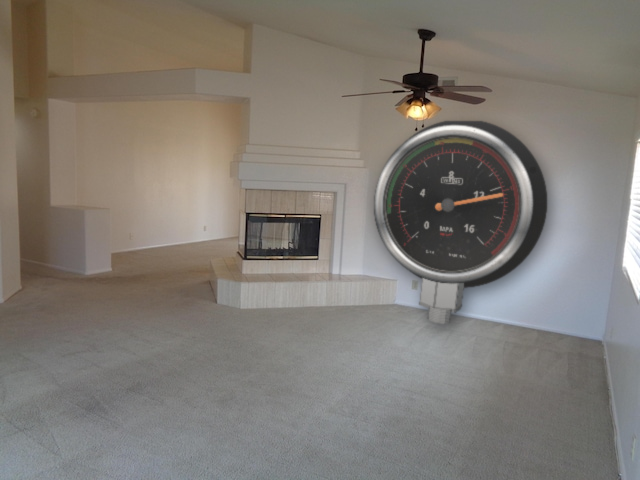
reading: 12.5 MPa
